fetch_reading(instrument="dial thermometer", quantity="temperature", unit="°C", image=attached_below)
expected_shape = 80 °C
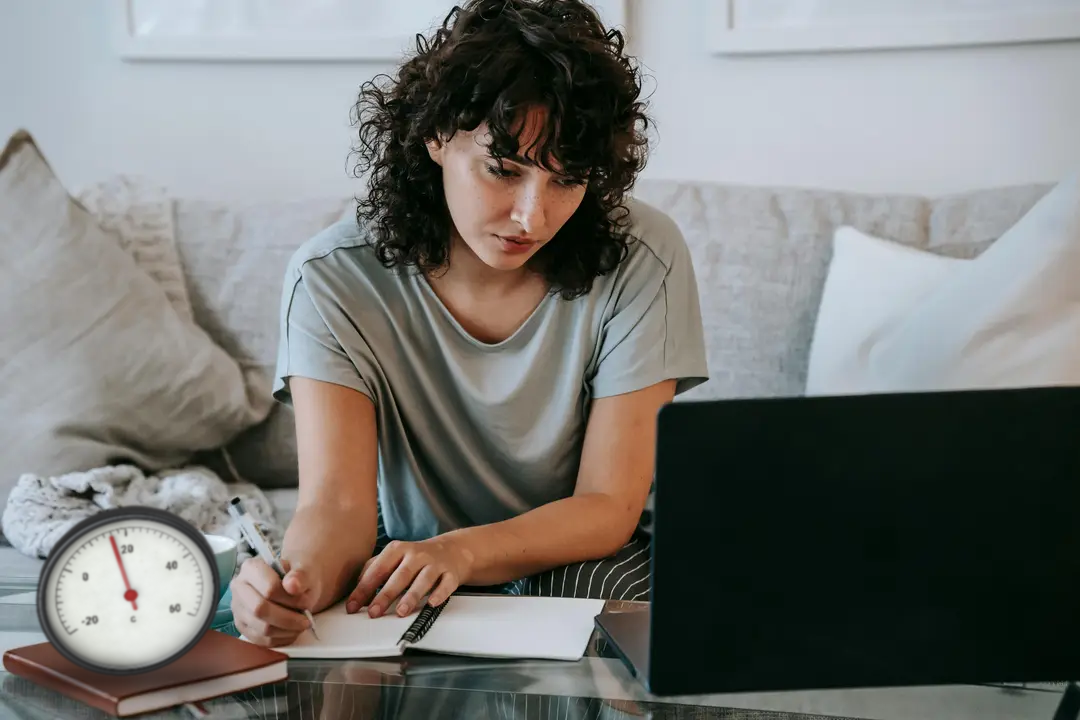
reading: 16 °C
